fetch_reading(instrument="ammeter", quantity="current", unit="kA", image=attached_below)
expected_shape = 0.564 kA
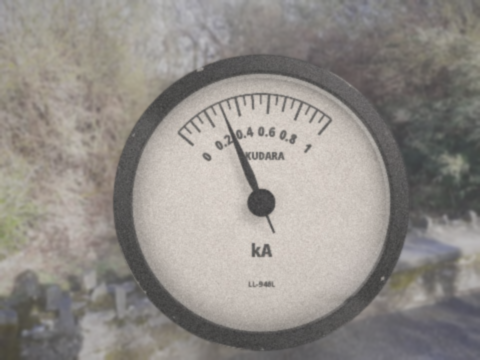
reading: 0.3 kA
